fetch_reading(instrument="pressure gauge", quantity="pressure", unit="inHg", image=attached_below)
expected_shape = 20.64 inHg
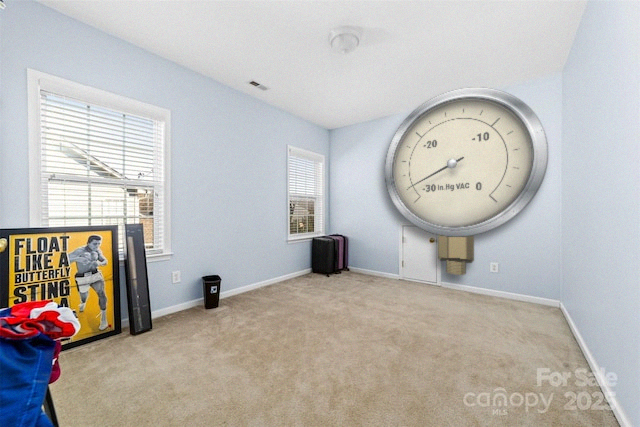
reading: -28 inHg
